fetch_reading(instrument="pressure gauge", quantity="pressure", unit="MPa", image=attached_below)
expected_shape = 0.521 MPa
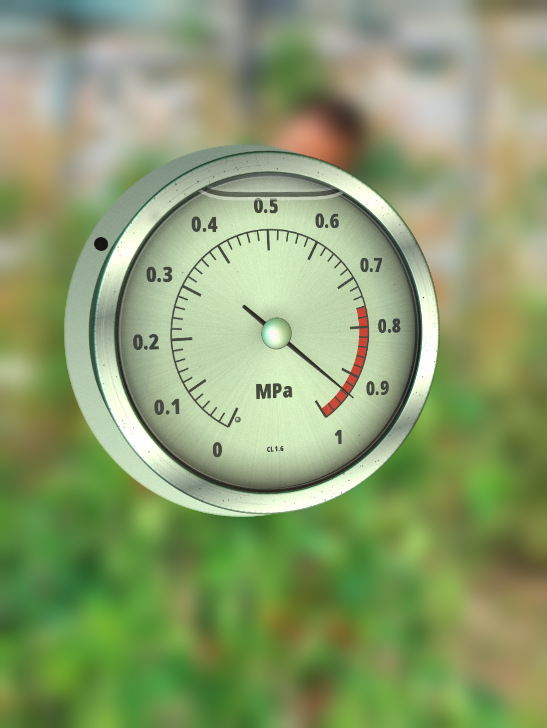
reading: 0.94 MPa
